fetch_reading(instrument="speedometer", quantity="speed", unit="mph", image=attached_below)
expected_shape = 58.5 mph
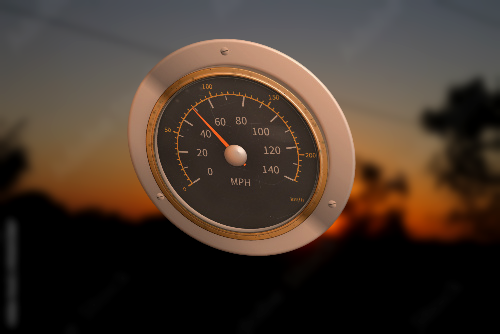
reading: 50 mph
